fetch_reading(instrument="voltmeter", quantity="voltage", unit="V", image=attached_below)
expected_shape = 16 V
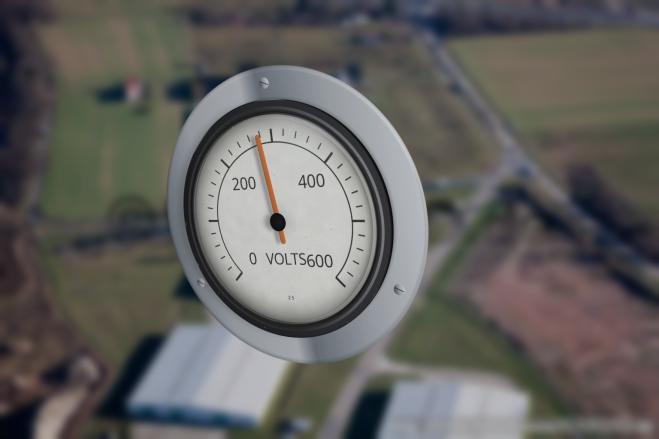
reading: 280 V
